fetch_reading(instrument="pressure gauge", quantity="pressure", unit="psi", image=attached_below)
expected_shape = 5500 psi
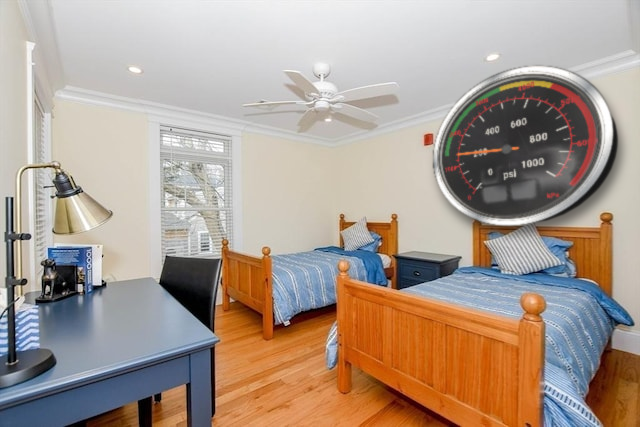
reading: 200 psi
